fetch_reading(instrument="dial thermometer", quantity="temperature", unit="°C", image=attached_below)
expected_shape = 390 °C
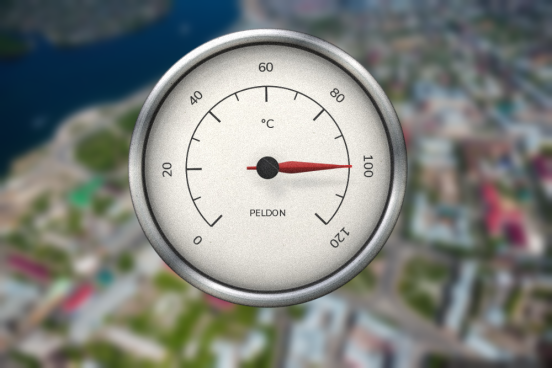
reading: 100 °C
